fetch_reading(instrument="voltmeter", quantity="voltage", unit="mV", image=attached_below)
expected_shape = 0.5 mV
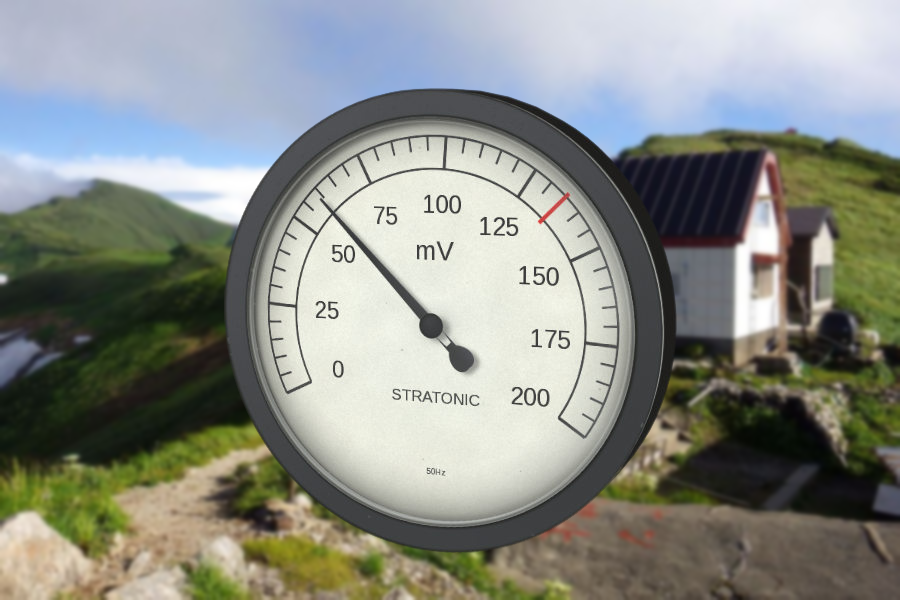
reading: 60 mV
